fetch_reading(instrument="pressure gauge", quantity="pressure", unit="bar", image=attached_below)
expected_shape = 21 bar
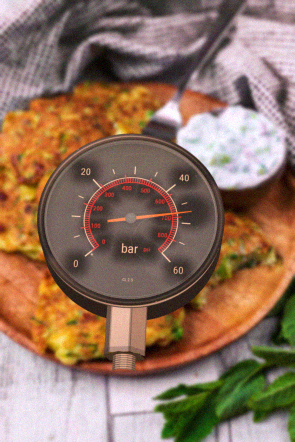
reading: 47.5 bar
